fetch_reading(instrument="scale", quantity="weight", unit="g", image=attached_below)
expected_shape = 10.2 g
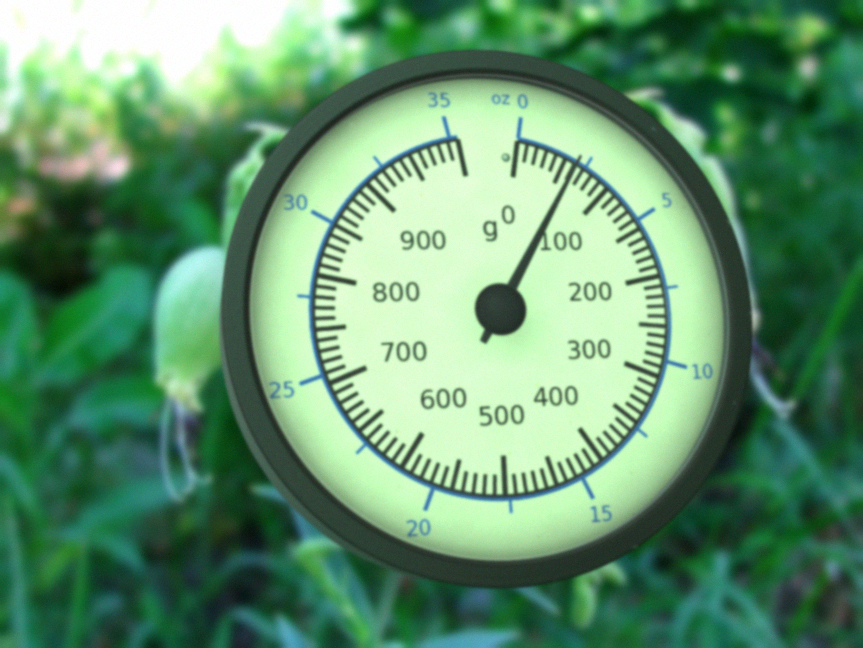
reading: 60 g
